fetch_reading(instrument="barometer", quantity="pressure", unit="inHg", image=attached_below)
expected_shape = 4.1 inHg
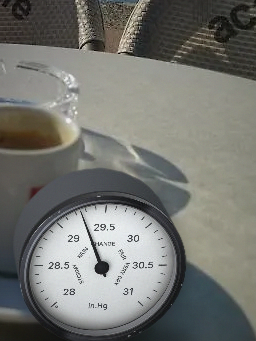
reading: 29.25 inHg
